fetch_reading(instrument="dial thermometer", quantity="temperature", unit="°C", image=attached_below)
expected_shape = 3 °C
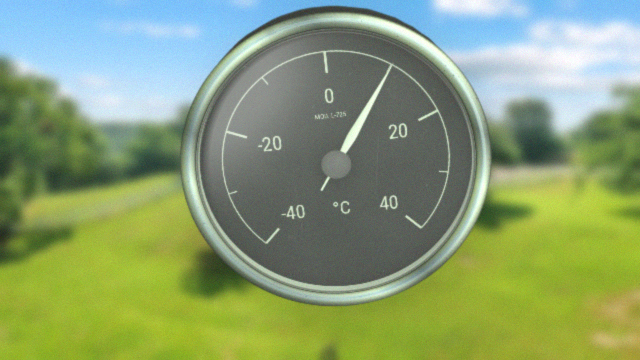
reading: 10 °C
